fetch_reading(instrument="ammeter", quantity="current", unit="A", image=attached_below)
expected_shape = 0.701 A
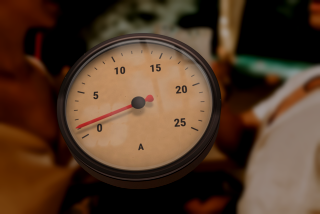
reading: 1 A
